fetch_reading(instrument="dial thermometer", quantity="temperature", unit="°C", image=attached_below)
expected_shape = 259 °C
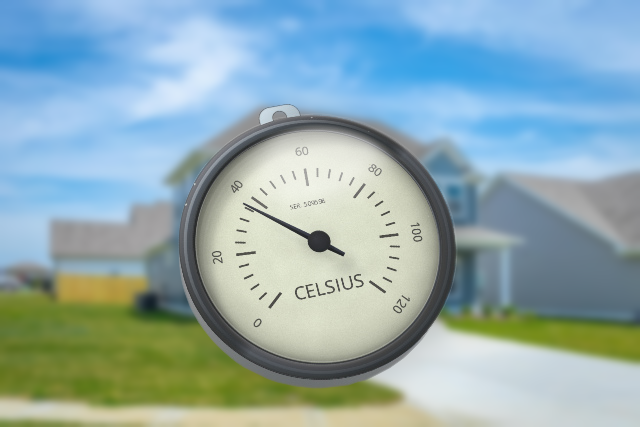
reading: 36 °C
